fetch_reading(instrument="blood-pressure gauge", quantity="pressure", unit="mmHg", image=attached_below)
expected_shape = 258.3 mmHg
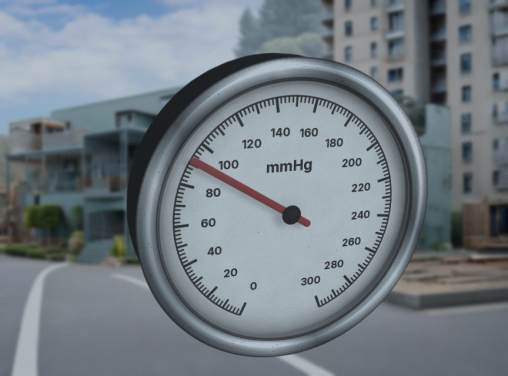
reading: 92 mmHg
